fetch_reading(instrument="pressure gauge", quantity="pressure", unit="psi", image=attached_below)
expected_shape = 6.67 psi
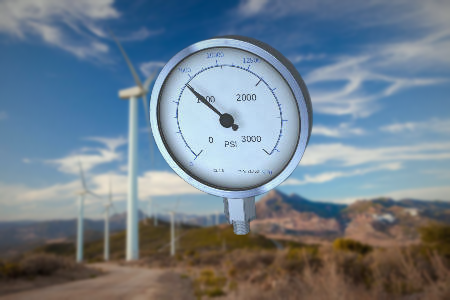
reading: 1000 psi
